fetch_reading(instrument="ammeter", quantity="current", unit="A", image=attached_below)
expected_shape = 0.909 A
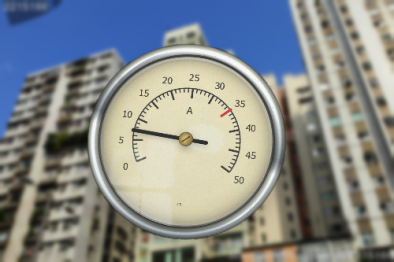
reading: 7 A
